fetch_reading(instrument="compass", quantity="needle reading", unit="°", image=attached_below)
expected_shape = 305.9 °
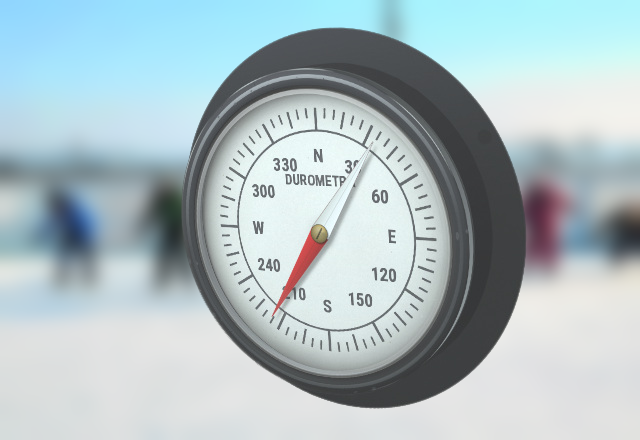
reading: 215 °
